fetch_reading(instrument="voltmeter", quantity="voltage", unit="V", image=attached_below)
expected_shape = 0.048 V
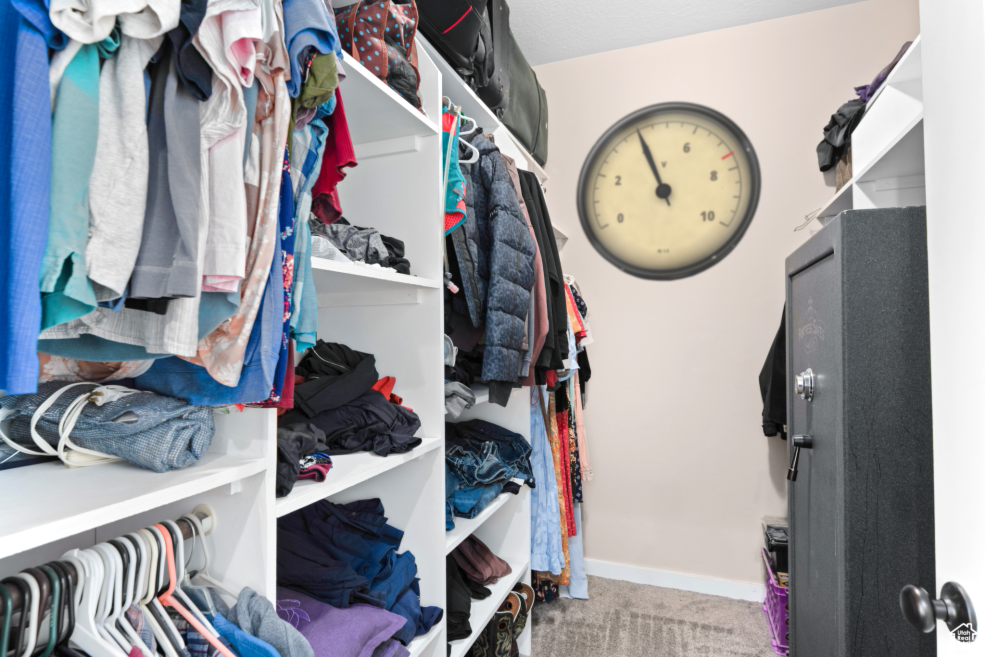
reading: 4 V
